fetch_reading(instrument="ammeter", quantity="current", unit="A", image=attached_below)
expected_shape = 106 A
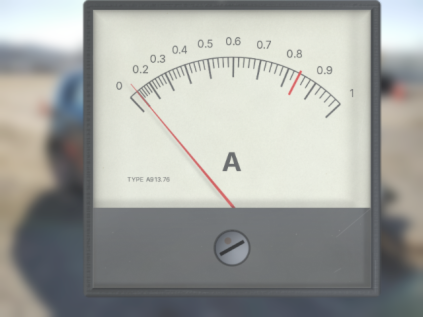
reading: 0.1 A
